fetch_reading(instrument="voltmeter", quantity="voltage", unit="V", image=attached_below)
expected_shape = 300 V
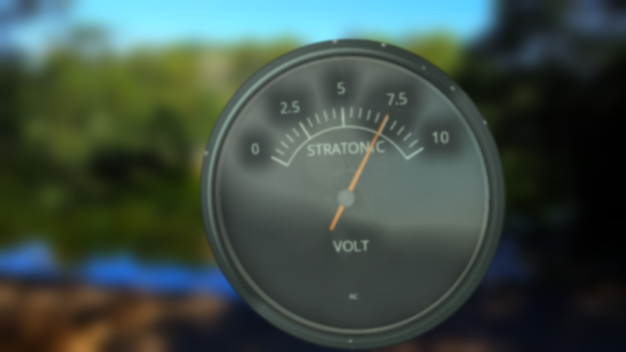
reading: 7.5 V
